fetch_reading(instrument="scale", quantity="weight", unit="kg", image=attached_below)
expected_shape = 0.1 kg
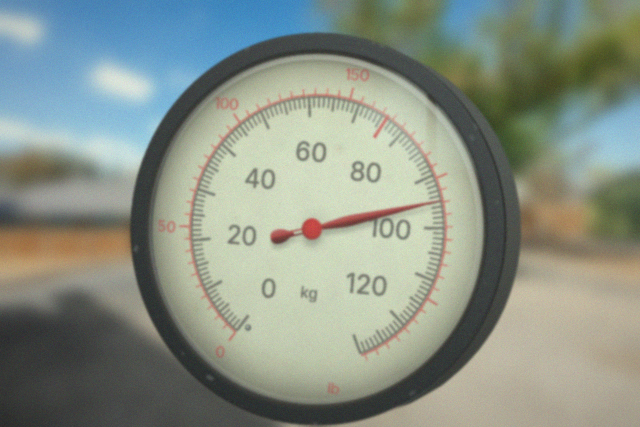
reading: 95 kg
